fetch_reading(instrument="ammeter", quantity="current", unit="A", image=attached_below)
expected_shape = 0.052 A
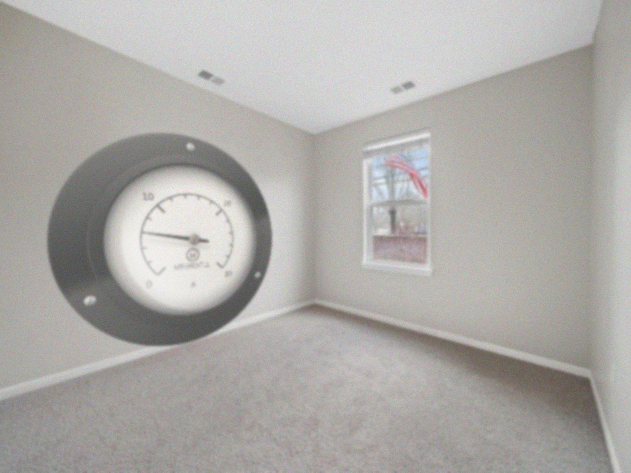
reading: 6 A
